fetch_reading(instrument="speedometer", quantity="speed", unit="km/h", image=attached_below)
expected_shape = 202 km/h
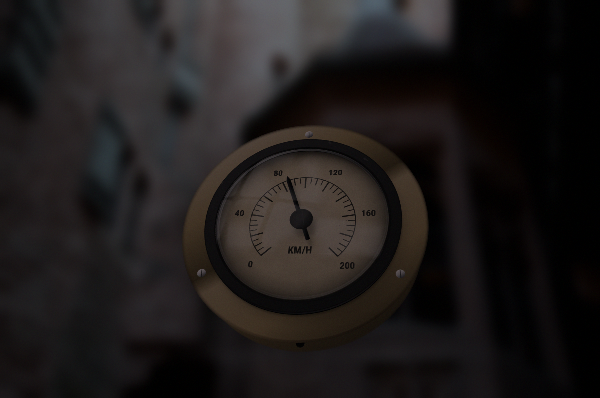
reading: 85 km/h
